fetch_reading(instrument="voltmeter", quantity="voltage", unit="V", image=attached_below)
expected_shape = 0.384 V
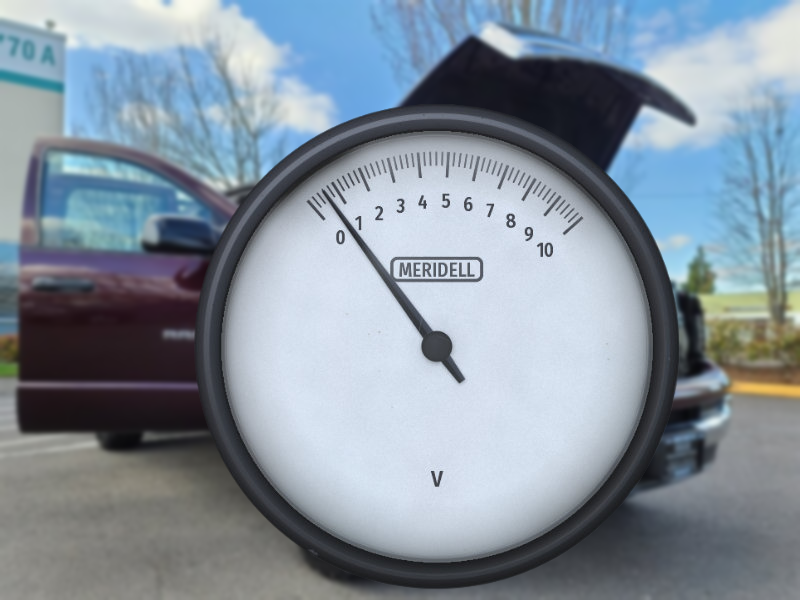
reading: 0.6 V
